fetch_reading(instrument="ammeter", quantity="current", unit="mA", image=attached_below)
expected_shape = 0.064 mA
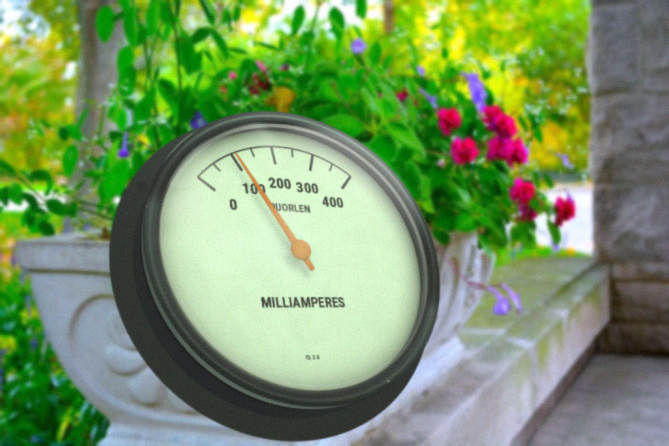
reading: 100 mA
